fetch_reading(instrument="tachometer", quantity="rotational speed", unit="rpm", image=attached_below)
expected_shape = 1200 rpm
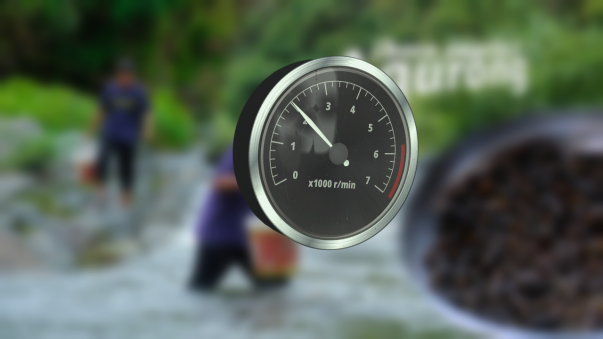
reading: 2000 rpm
